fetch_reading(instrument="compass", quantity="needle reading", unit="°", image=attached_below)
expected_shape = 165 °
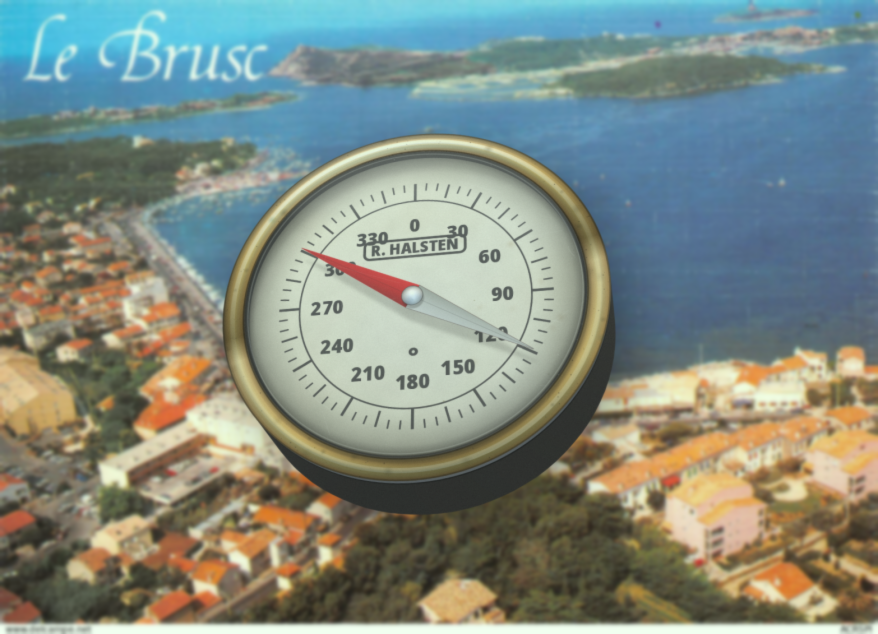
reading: 300 °
